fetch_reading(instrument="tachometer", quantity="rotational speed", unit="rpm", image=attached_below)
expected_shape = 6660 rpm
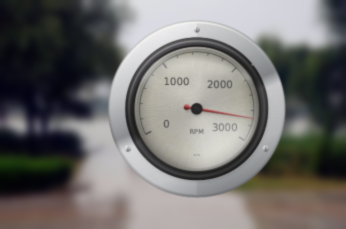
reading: 2700 rpm
